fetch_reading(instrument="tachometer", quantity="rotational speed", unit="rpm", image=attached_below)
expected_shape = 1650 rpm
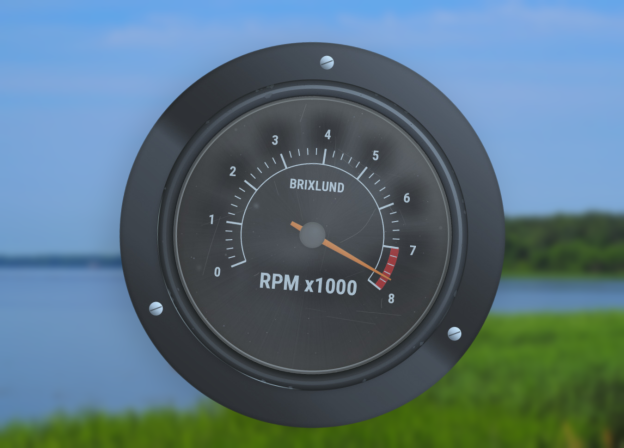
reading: 7700 rpm
